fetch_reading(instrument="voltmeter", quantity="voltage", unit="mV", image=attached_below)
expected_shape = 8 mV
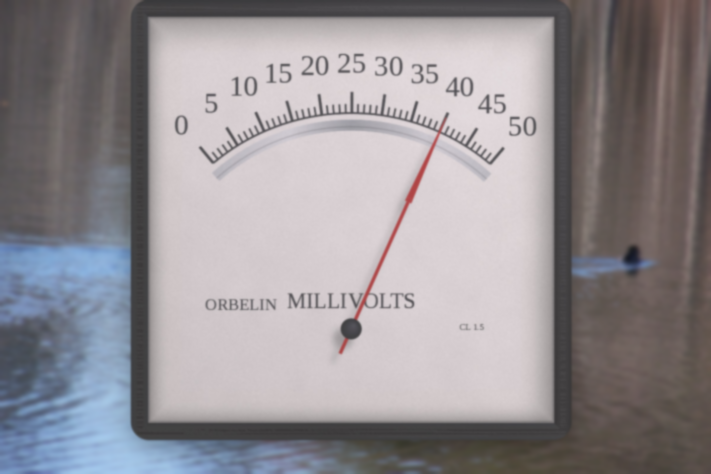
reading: 40 mV
